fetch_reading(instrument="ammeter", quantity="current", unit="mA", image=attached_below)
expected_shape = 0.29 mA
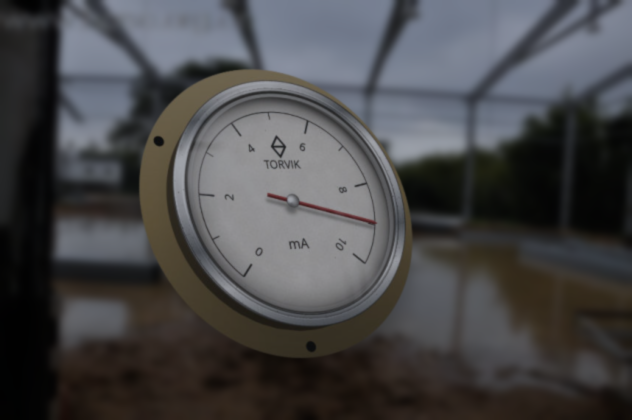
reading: 9 mA
